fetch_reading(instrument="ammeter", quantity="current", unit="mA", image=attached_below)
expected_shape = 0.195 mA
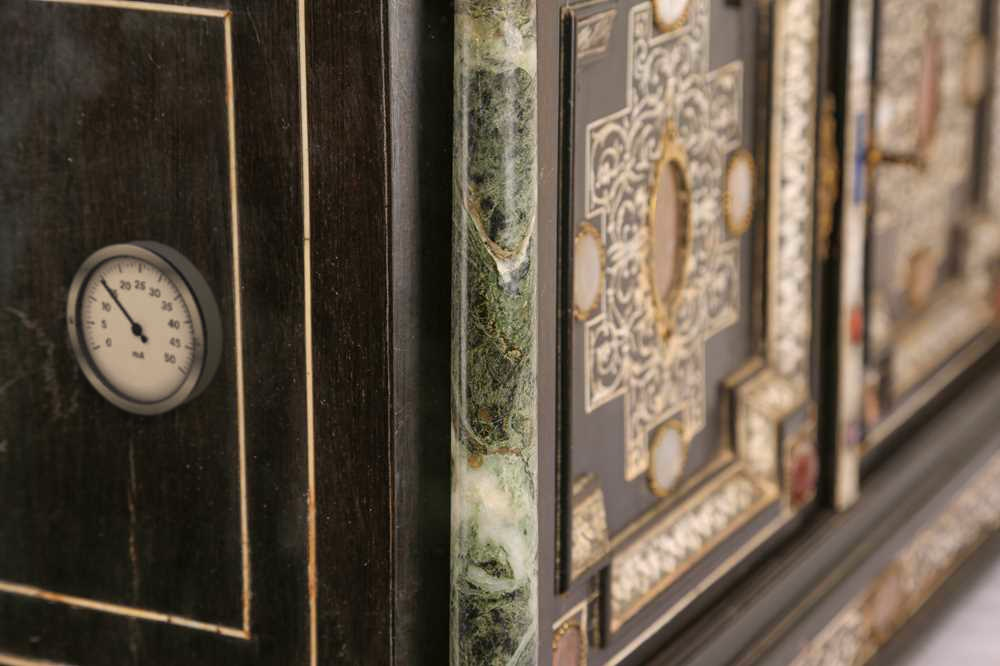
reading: 15 mA
